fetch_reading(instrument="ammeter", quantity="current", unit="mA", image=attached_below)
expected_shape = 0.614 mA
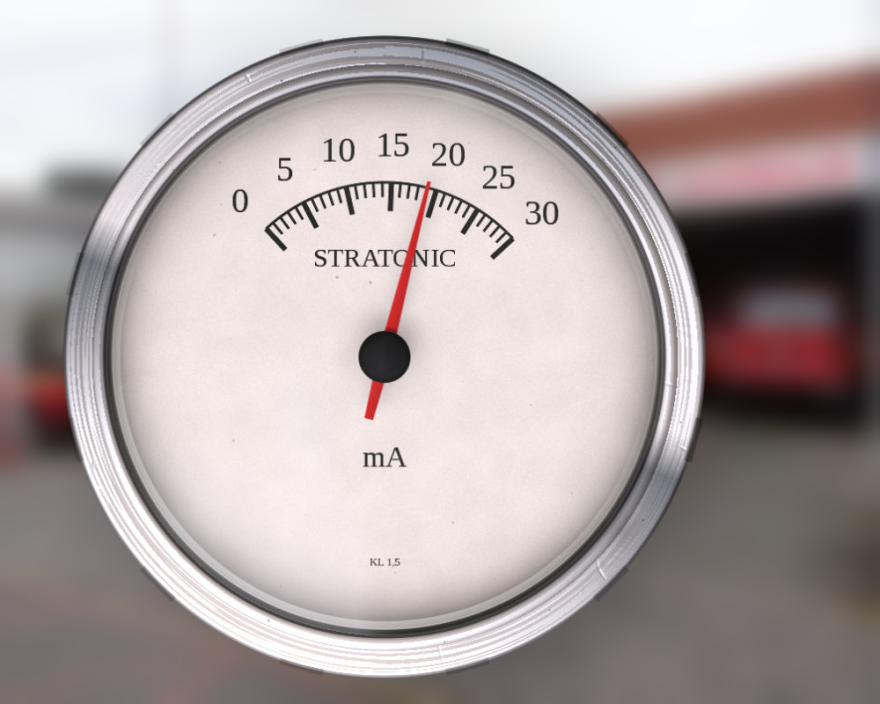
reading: 19 mA
